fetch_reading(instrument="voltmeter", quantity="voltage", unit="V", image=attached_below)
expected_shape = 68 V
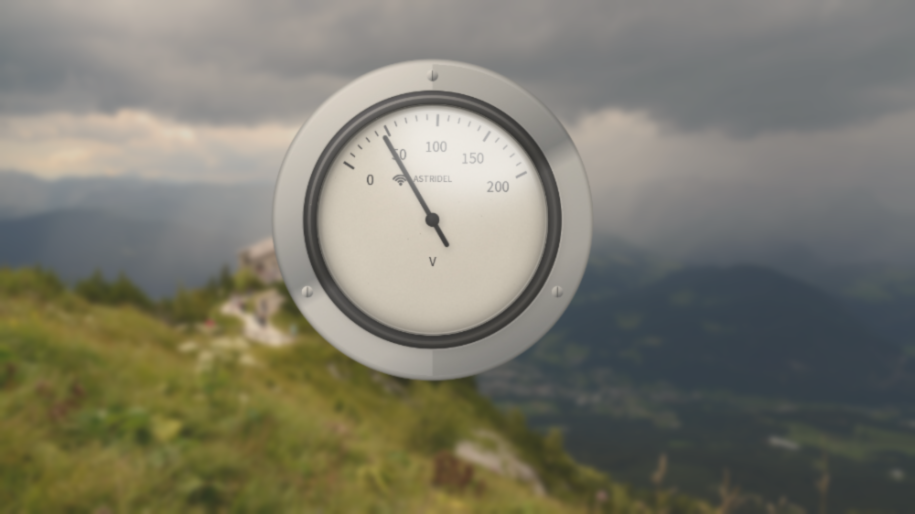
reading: 45 V
